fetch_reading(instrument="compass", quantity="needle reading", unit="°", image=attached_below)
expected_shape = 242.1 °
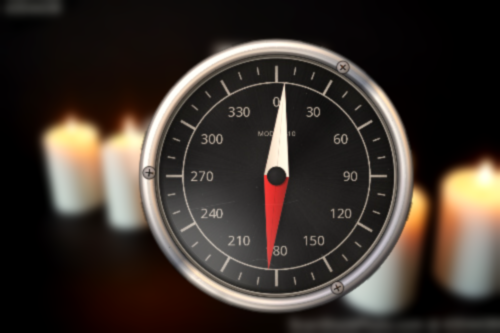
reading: 185 °
